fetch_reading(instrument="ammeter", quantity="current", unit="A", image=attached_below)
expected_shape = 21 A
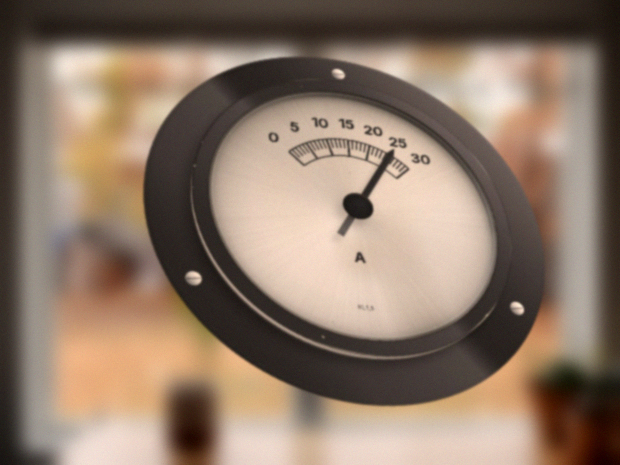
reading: 25 A
